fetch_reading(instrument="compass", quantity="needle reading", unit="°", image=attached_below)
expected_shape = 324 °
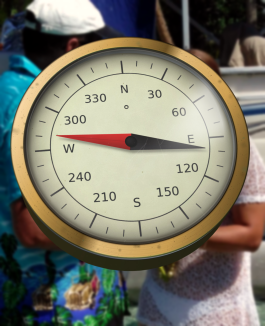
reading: 280 °
